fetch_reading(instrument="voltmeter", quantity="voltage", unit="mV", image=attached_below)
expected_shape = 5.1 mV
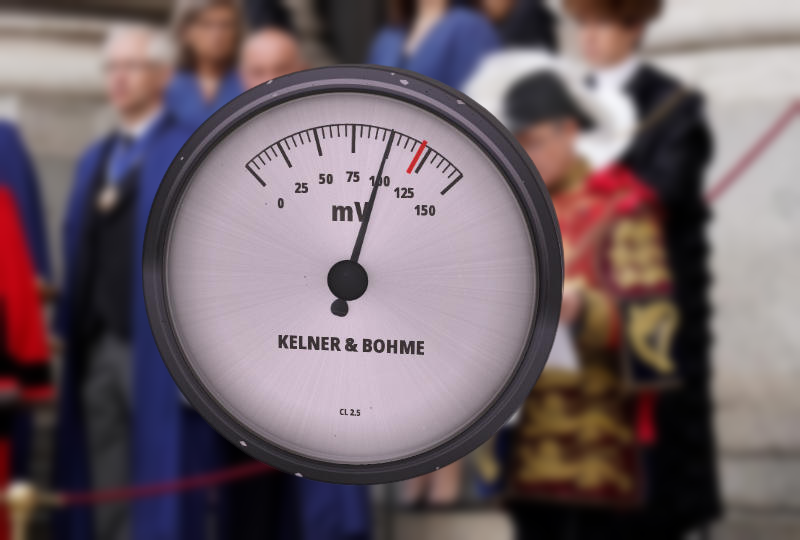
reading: 100 mV
